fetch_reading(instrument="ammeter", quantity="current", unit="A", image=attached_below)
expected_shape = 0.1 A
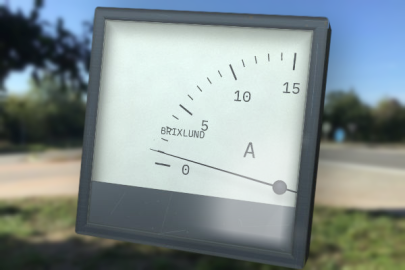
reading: 1 A
